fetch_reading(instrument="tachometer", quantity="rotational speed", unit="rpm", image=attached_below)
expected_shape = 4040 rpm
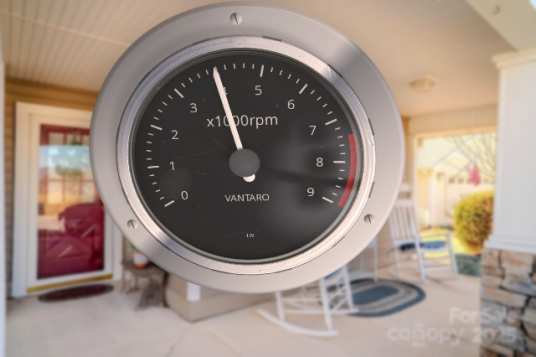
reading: 4000 rpm
